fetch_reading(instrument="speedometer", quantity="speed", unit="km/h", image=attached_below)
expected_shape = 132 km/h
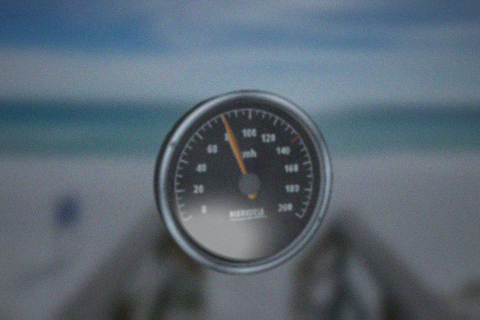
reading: 80 km/h
